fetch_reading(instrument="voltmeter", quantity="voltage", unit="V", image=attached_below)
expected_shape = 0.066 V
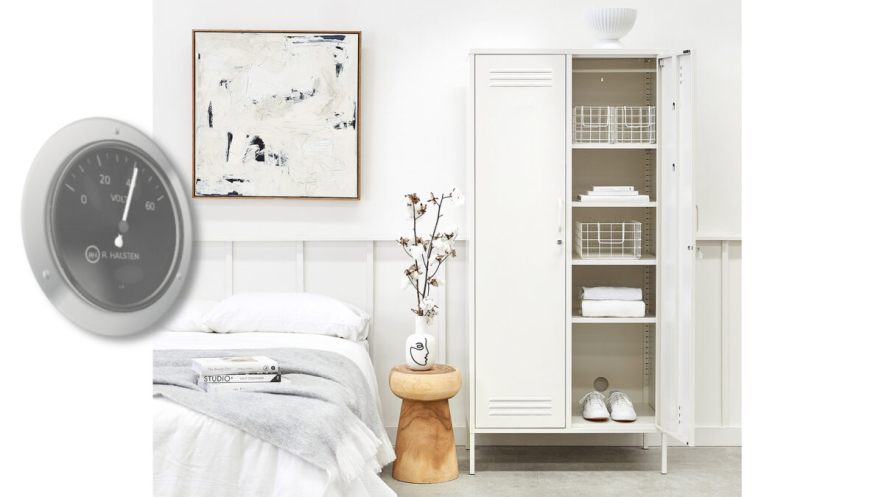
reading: 40 V
